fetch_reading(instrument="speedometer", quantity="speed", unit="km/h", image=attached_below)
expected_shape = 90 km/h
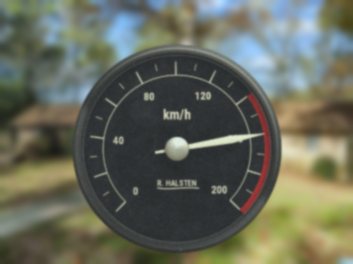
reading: 160 km/h
